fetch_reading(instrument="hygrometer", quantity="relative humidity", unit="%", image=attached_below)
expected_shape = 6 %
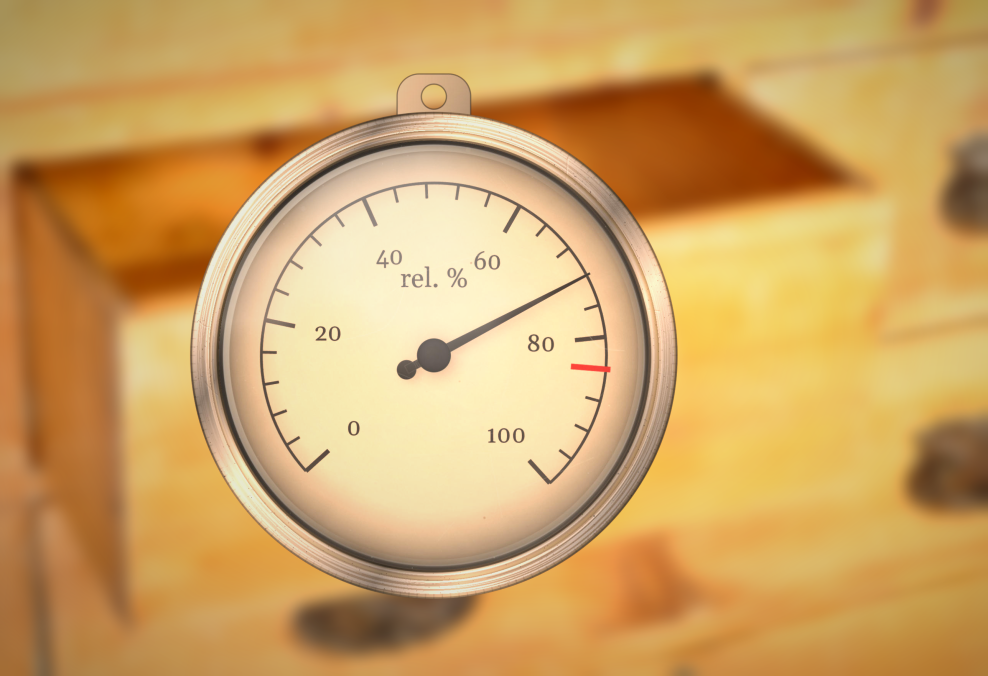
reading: 72 %
